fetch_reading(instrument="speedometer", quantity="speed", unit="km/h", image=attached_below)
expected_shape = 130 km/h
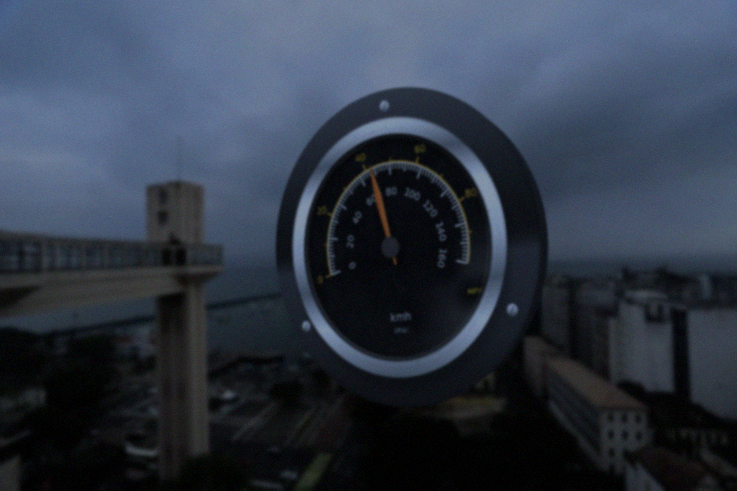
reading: 70 km/h
